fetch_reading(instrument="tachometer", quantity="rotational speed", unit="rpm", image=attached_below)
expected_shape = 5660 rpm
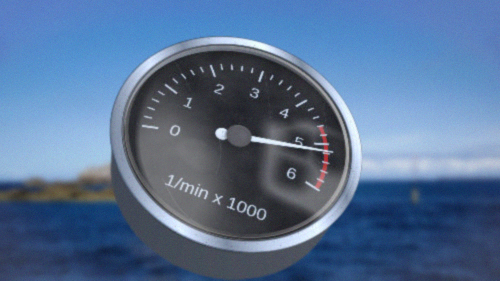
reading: 5200 rpm
